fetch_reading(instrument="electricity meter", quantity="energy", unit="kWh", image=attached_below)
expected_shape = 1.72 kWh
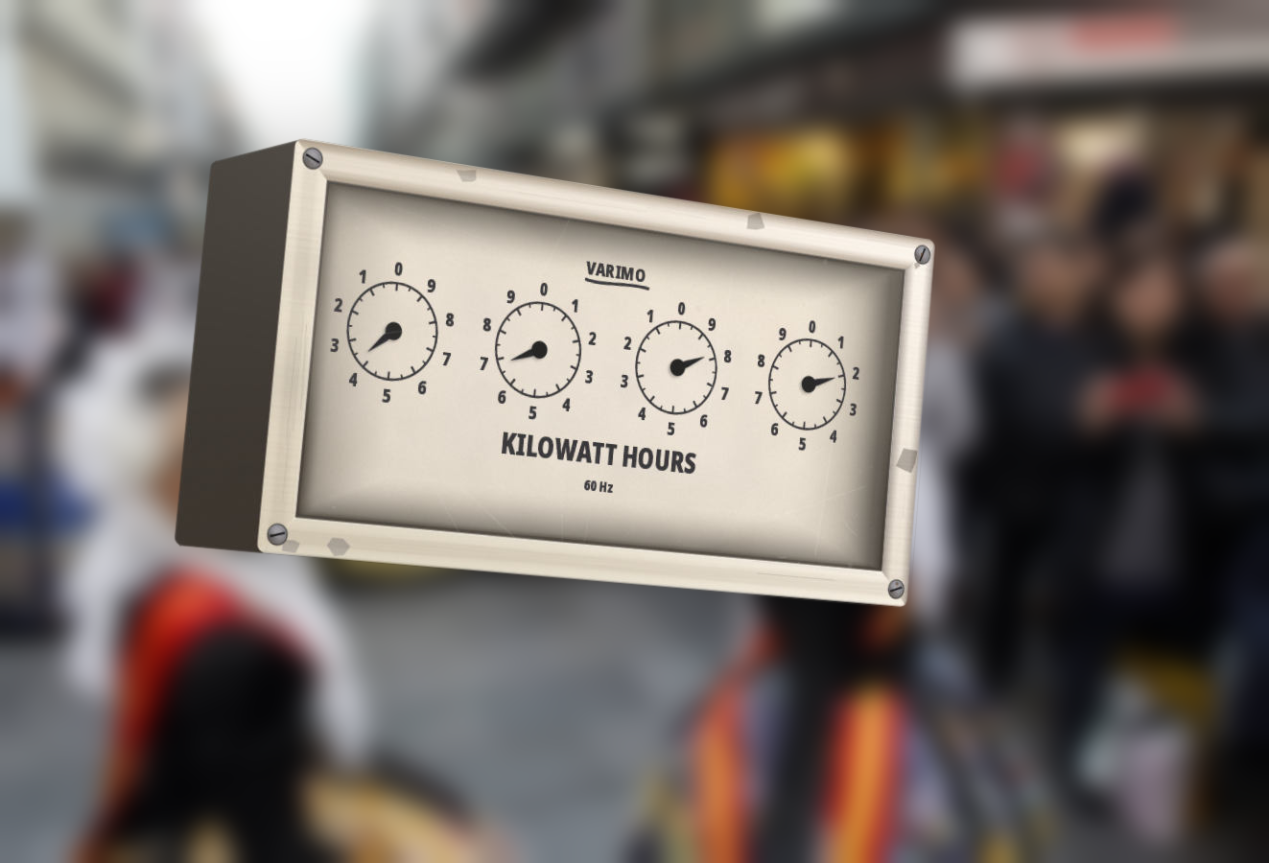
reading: 3682 kWh
